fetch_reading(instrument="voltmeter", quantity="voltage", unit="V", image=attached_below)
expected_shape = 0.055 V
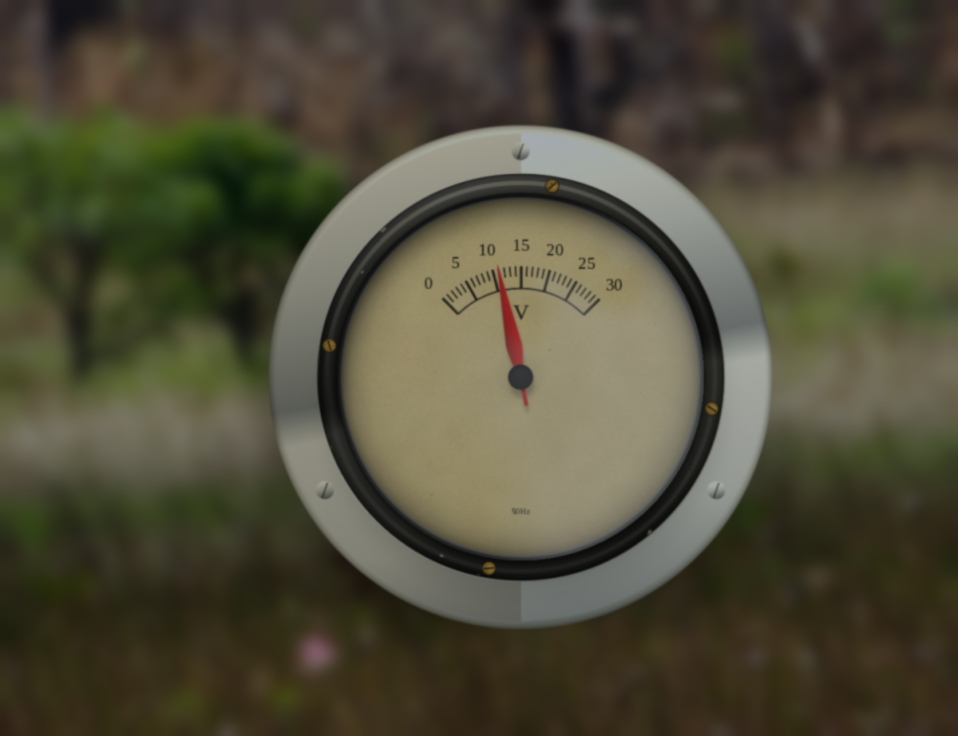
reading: 11 V
